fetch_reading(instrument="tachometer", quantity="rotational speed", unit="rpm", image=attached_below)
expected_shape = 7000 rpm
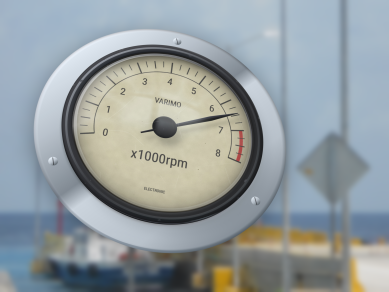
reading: 6500 rpm
